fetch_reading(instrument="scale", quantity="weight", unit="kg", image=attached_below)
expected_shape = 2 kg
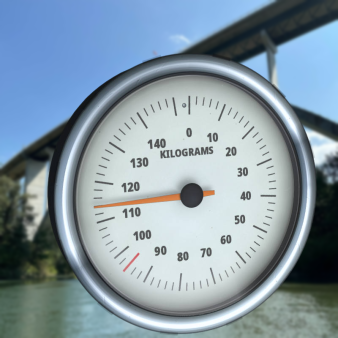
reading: 114 kg
